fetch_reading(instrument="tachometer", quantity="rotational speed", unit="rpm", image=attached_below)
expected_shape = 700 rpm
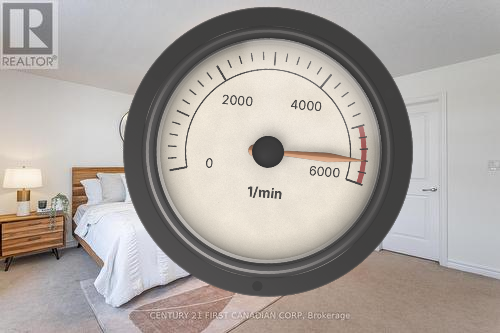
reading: 5600 rpm
